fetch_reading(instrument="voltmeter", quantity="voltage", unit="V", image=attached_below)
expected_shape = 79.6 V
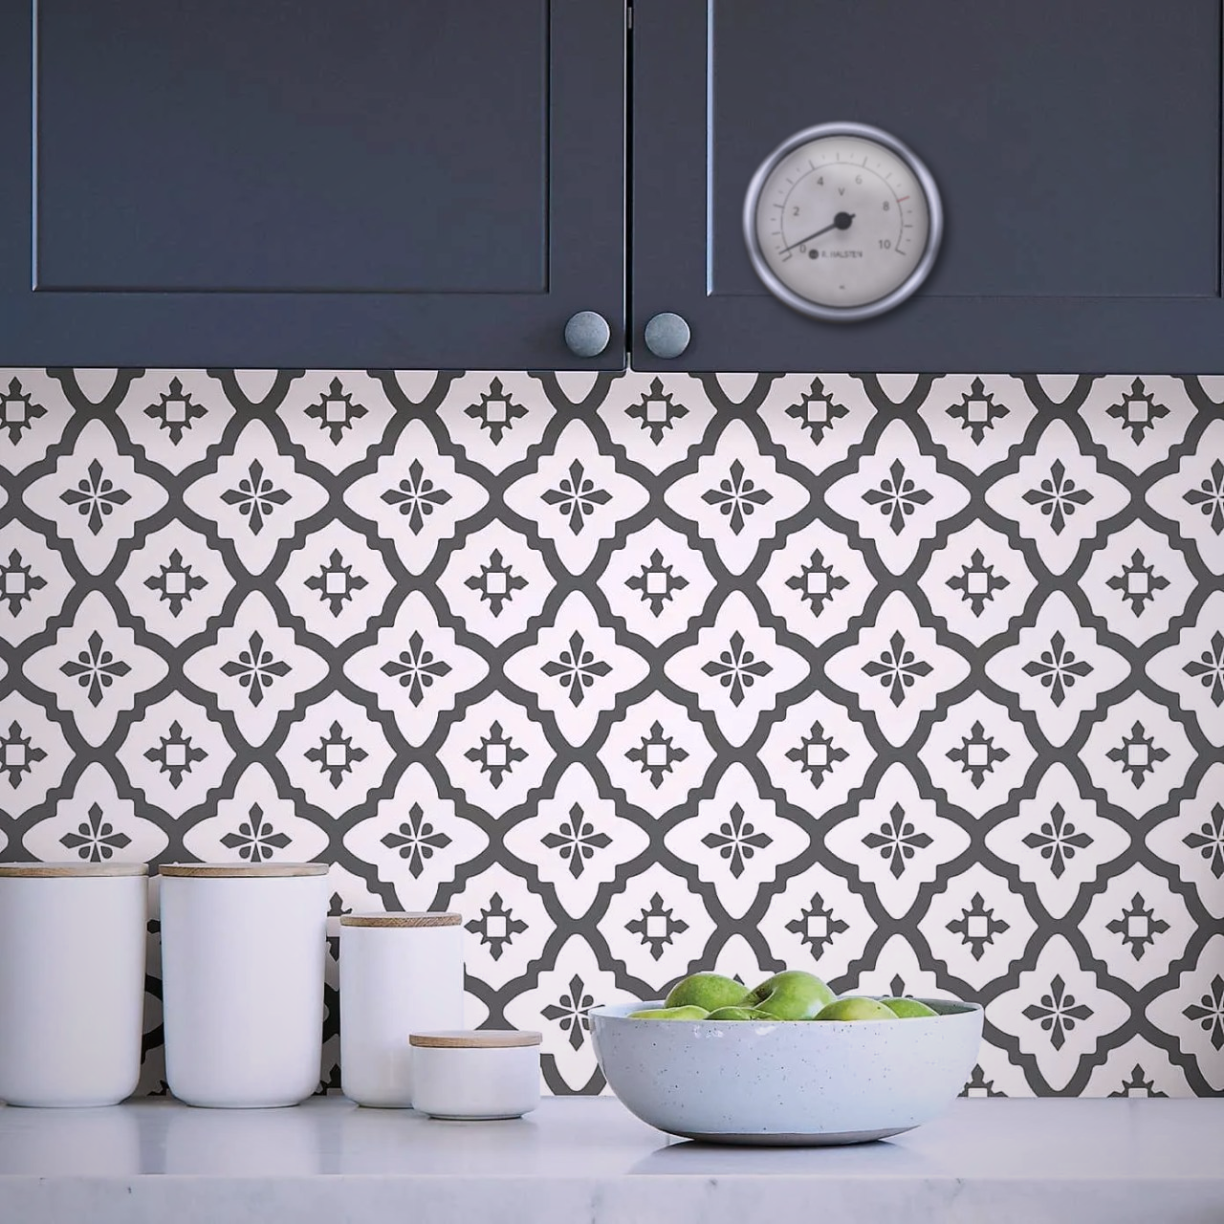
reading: 0.25 V
